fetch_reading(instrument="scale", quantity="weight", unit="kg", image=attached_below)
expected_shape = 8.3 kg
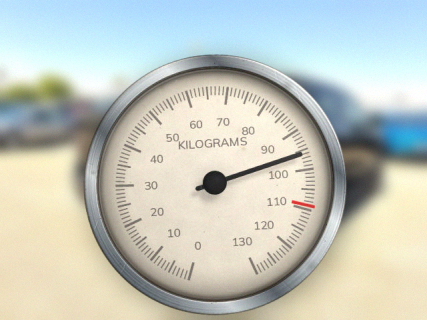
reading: 96 kg
